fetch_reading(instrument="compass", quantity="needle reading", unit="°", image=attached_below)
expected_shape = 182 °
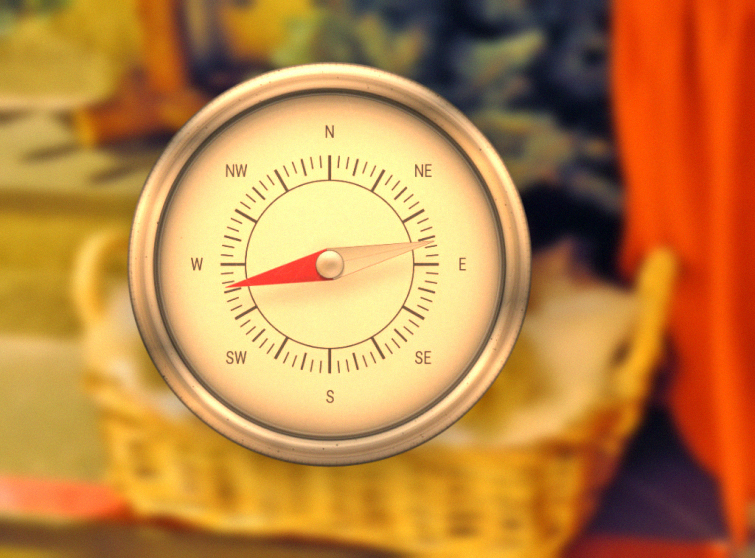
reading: 257.5 °
